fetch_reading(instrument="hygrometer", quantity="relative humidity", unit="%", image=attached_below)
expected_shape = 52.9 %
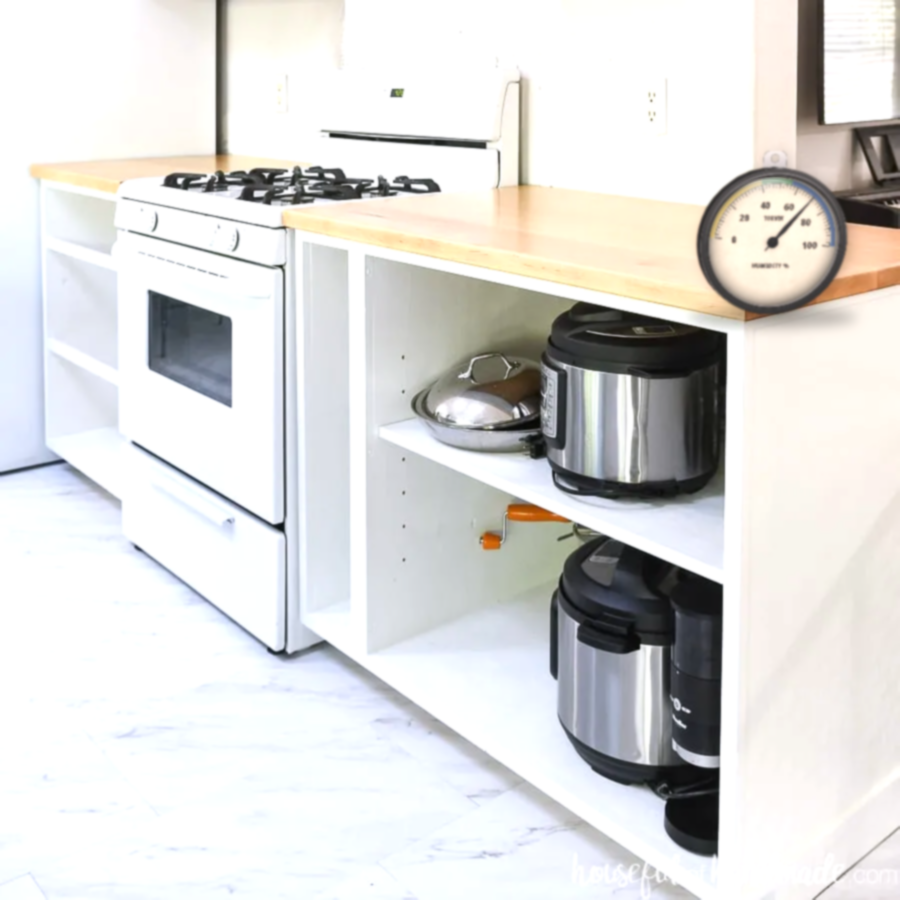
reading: 70 %
